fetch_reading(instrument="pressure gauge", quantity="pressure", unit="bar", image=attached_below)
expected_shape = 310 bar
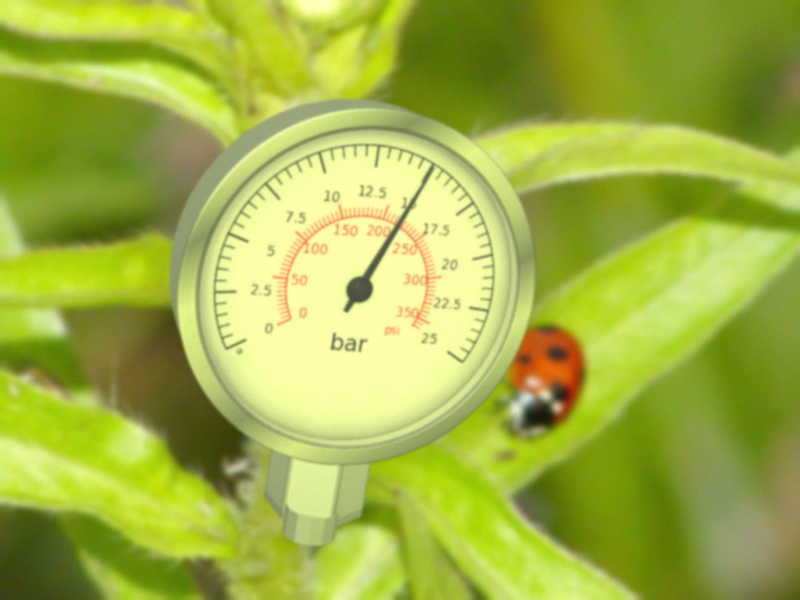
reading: 15 bar
